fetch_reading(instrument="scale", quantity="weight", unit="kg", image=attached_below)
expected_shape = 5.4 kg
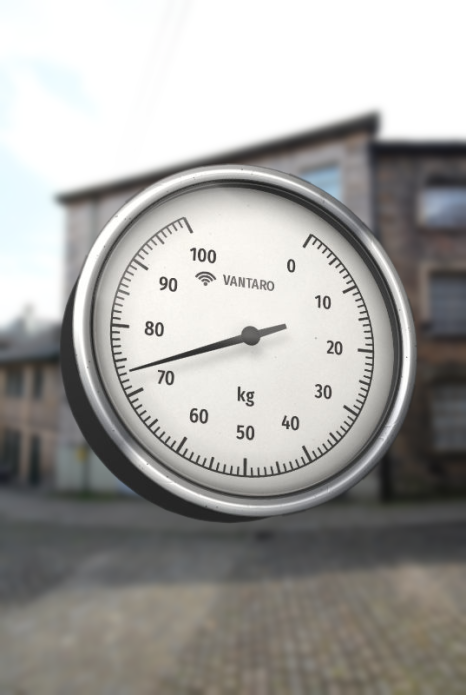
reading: 73 kg
